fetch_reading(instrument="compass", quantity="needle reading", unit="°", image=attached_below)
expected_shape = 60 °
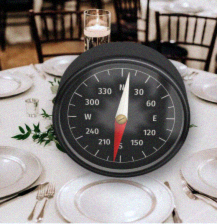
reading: 187.5 °
